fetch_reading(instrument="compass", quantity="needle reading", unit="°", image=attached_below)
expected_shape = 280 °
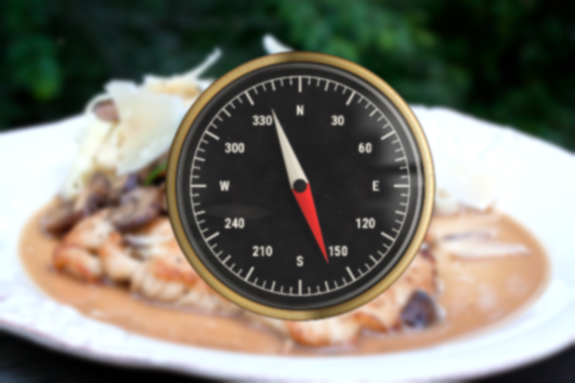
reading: 160 °
